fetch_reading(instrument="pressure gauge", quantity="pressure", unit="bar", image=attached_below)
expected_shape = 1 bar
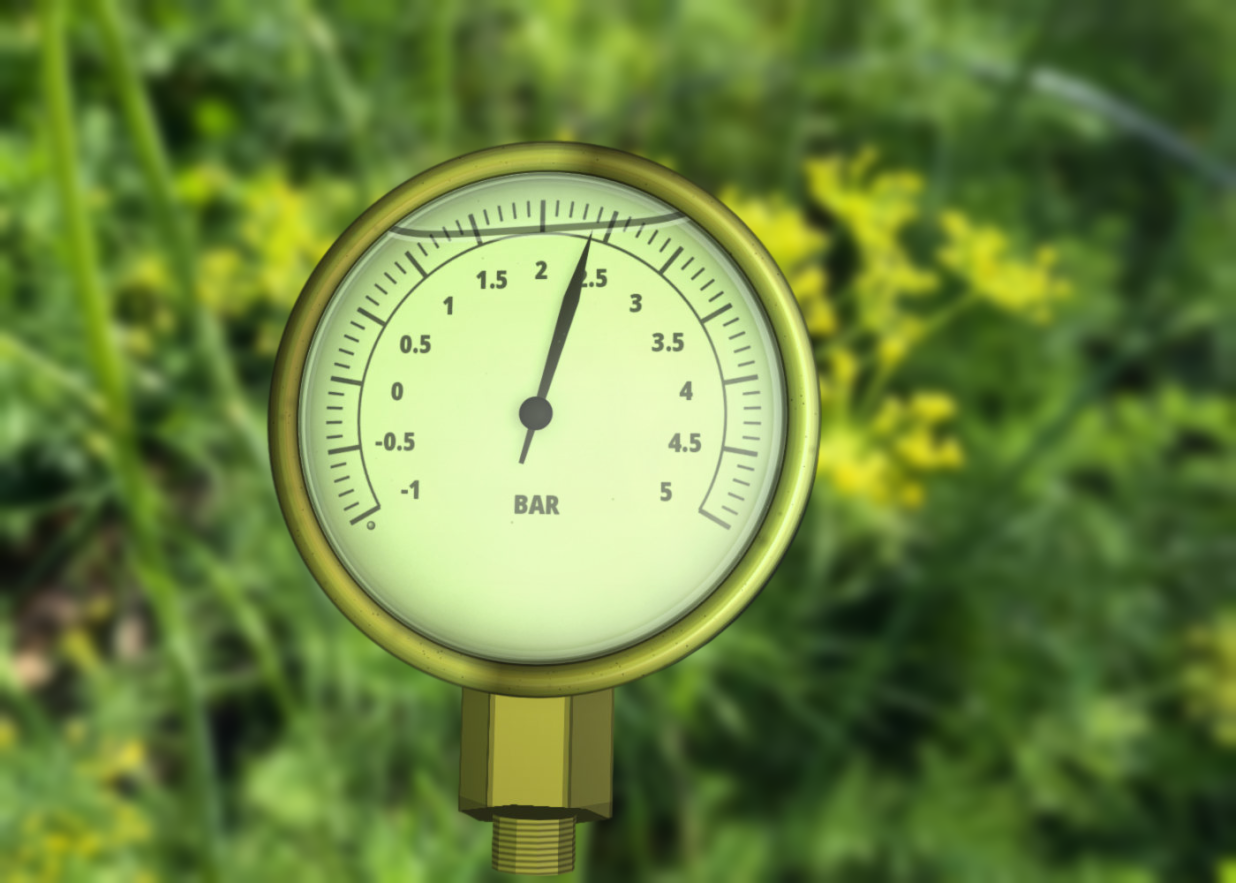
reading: 2.4 bar
